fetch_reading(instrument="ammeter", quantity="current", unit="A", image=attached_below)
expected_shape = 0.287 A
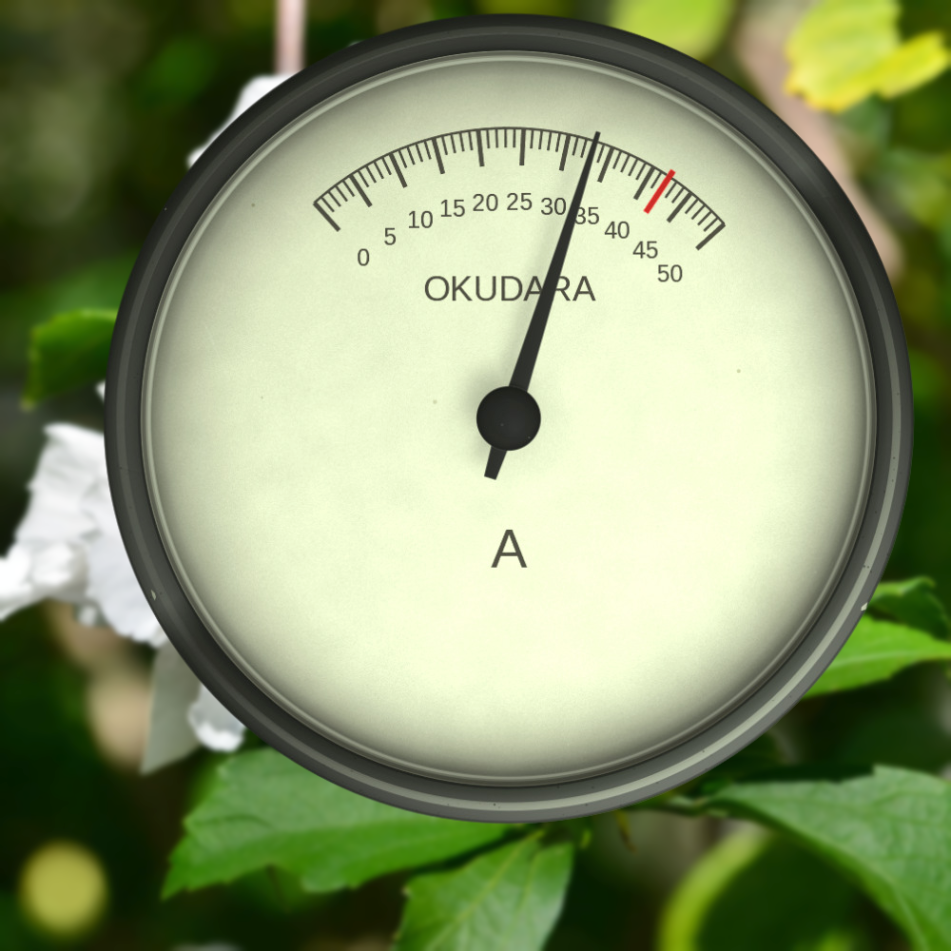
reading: 33 A
